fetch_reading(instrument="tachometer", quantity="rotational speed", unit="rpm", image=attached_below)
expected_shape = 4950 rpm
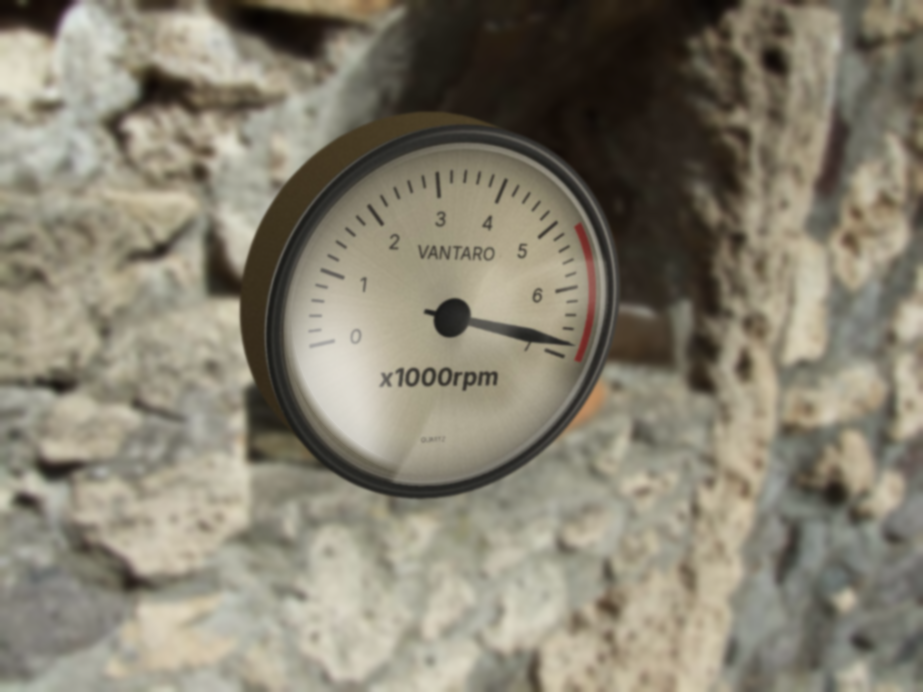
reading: 6800 rpm
